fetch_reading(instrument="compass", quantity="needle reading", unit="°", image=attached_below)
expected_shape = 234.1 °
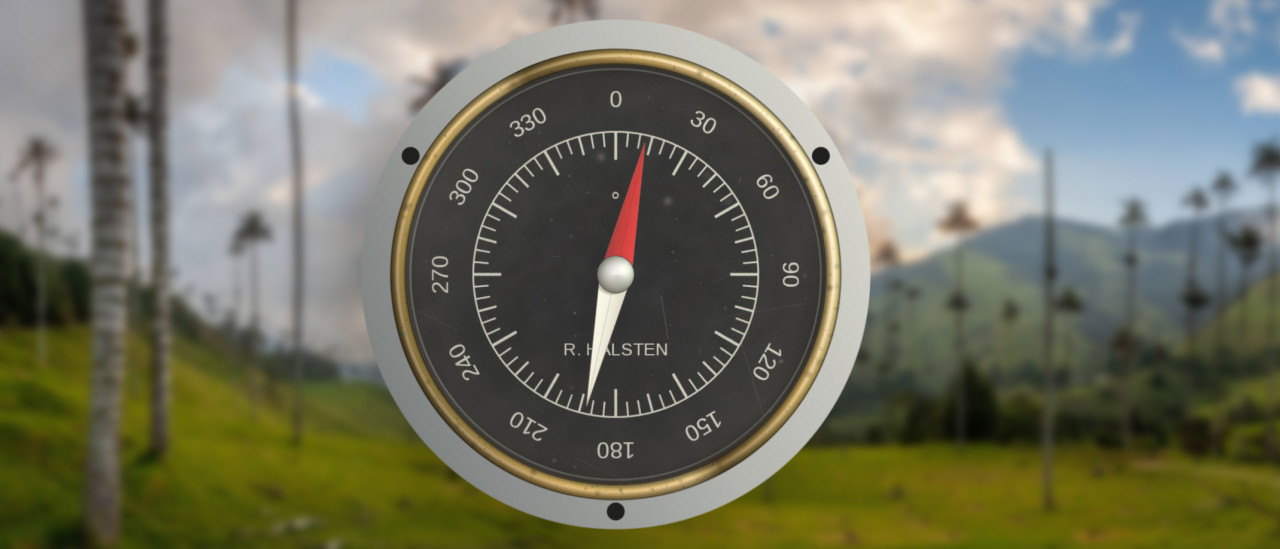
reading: 12.5 °
